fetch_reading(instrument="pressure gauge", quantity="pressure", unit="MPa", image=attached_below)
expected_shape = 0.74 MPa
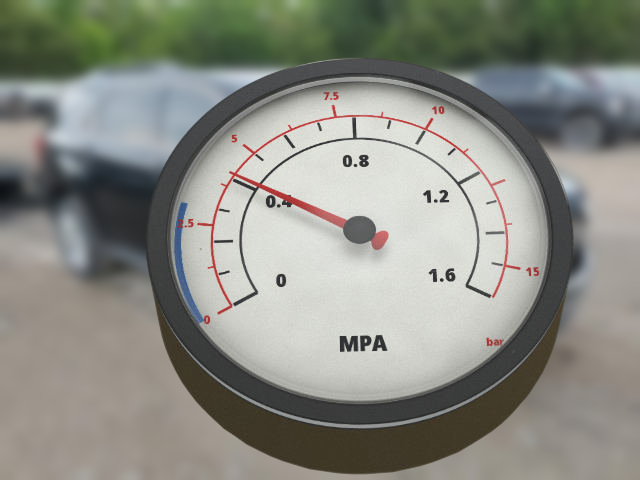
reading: 0.4 MPa
